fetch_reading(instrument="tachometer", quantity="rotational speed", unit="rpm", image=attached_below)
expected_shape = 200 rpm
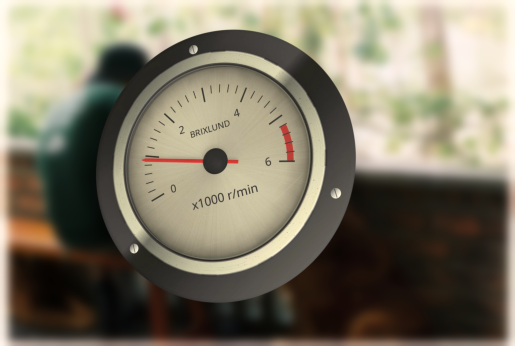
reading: 900 rpm
